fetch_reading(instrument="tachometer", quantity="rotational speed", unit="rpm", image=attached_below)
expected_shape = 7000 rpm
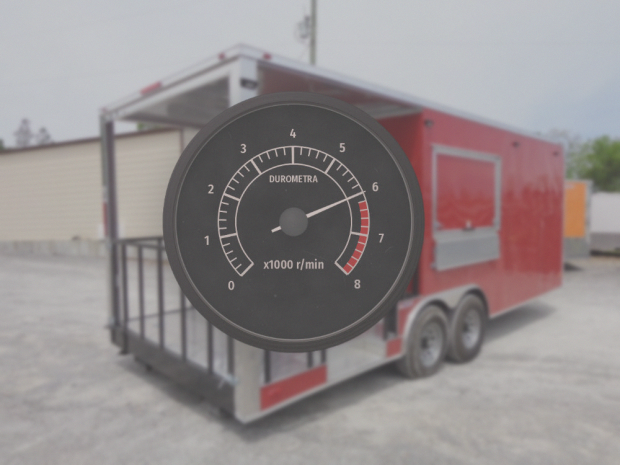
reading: 6000 rpm
